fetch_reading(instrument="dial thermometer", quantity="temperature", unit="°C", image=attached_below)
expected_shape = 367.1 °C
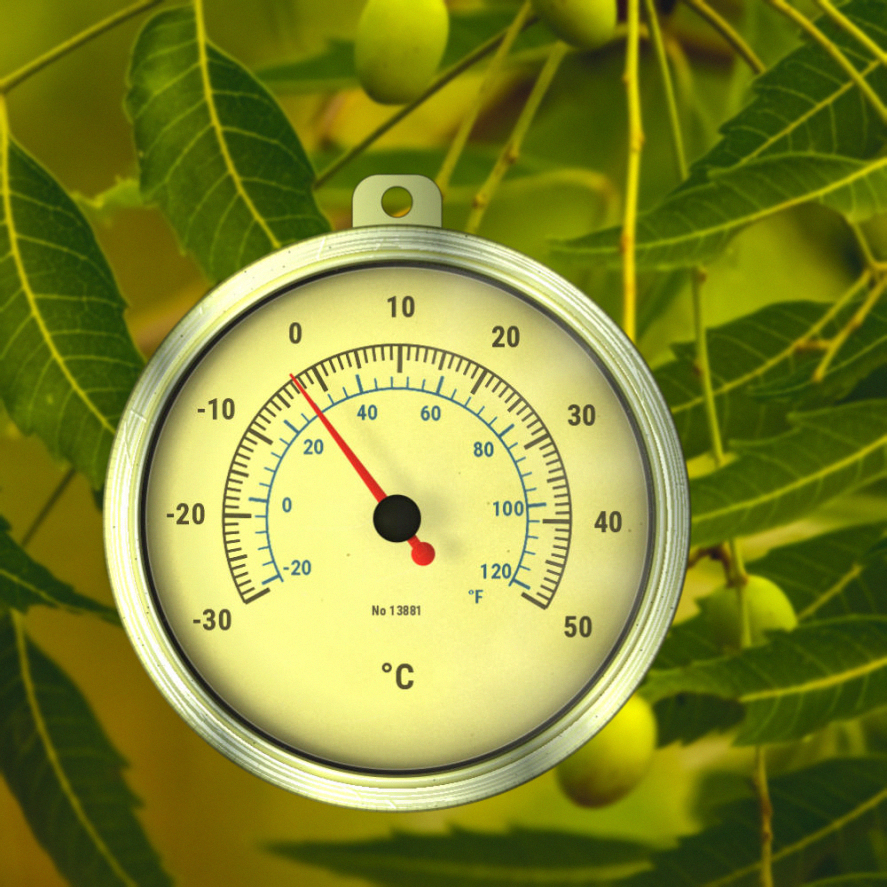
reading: -2.5 °C
